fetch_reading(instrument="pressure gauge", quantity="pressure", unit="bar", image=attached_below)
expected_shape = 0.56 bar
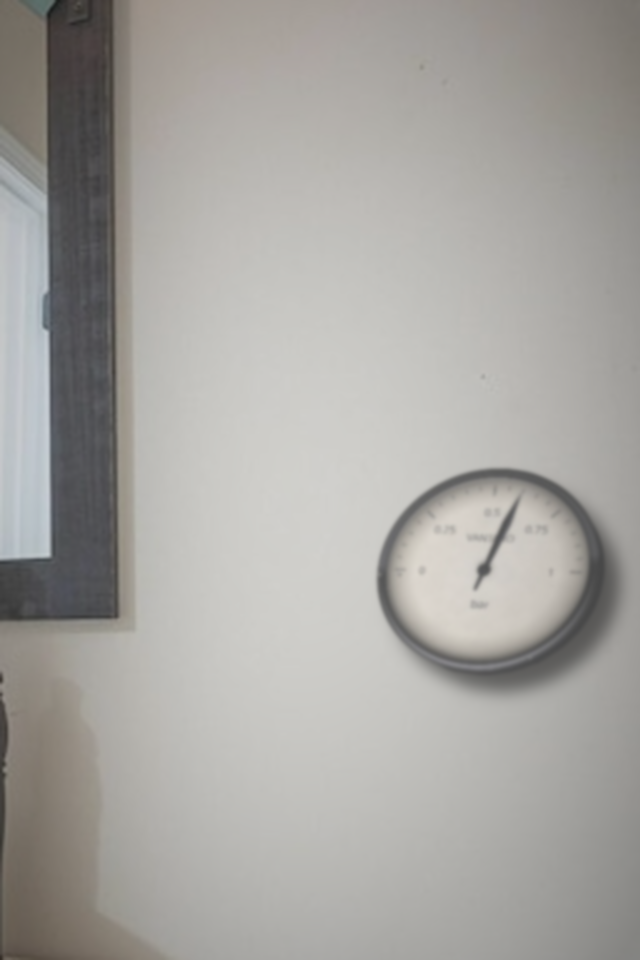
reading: 0.6 bar
